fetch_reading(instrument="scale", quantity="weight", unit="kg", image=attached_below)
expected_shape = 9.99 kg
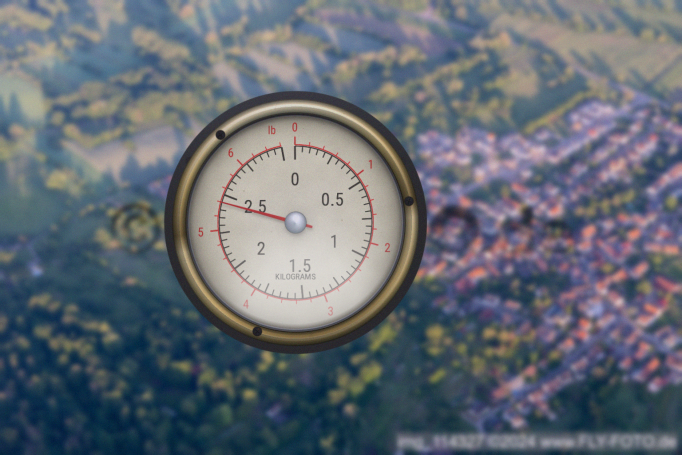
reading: 2.45 kg
